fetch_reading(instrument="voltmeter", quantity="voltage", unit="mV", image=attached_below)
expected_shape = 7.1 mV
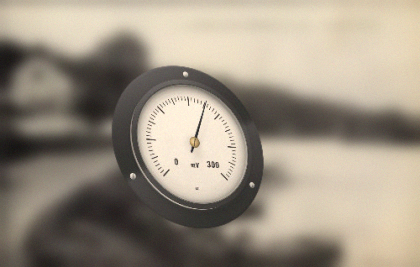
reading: 175 mV
